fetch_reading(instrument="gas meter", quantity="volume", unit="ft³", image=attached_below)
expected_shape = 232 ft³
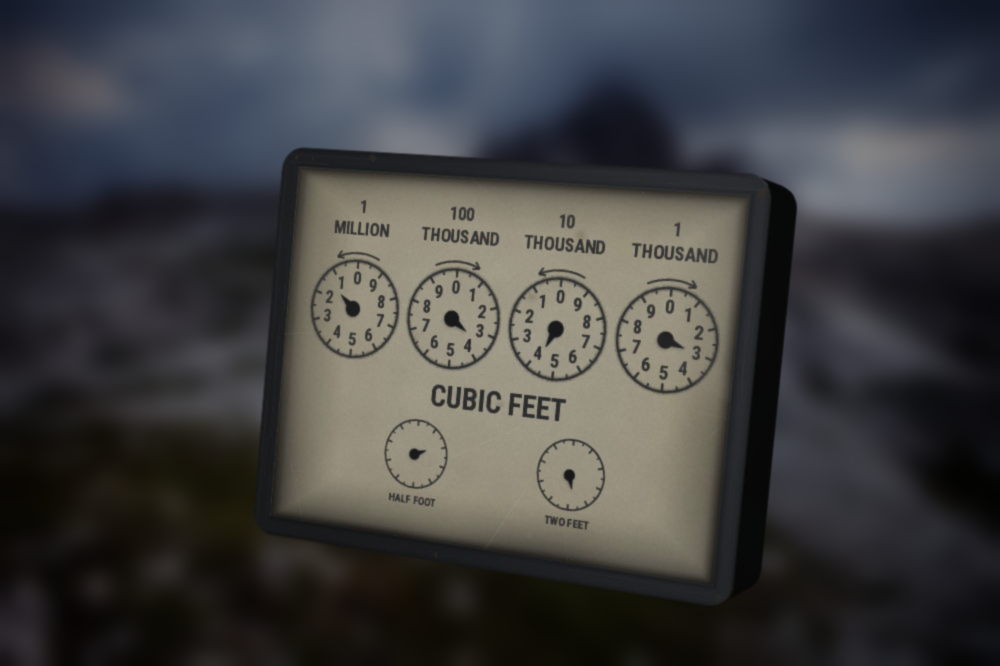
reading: 134300 ft³
